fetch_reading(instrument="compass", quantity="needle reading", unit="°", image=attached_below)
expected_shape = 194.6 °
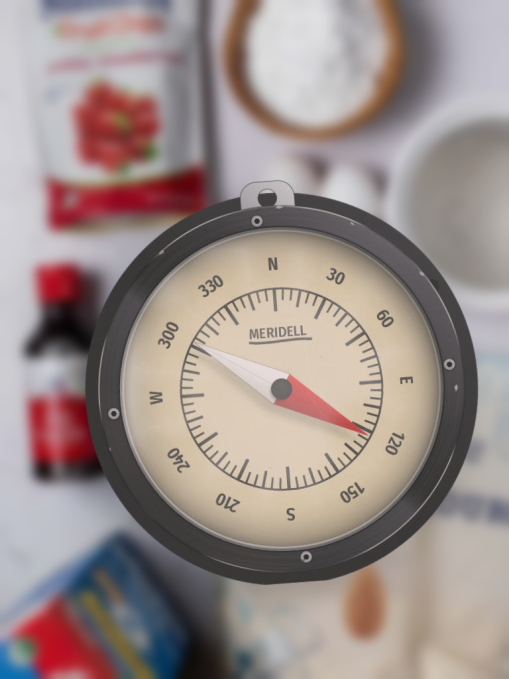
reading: 122.5 °
